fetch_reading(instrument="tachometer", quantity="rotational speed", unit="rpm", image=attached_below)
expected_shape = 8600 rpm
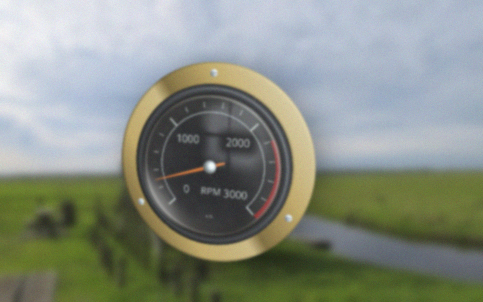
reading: 300 rpm
